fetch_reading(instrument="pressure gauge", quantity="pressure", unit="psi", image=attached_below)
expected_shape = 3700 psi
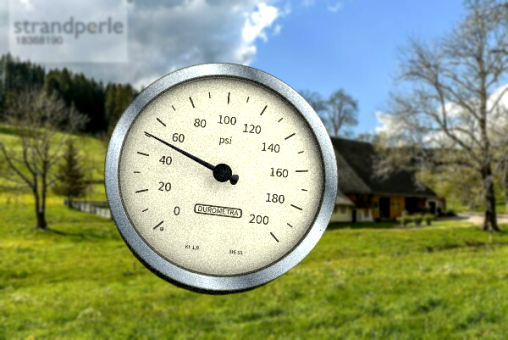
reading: 50 psi
